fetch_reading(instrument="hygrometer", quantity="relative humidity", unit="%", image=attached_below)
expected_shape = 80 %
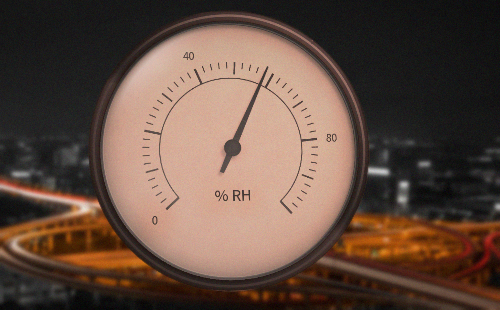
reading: 58 %
